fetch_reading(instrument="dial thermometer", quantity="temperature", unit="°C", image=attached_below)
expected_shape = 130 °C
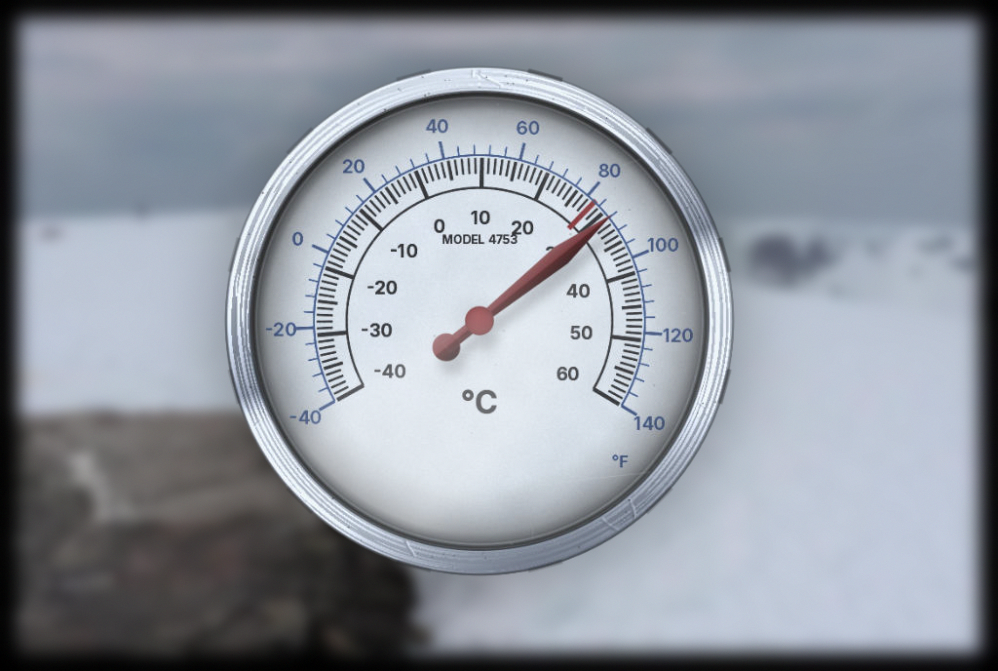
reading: 31 °C
